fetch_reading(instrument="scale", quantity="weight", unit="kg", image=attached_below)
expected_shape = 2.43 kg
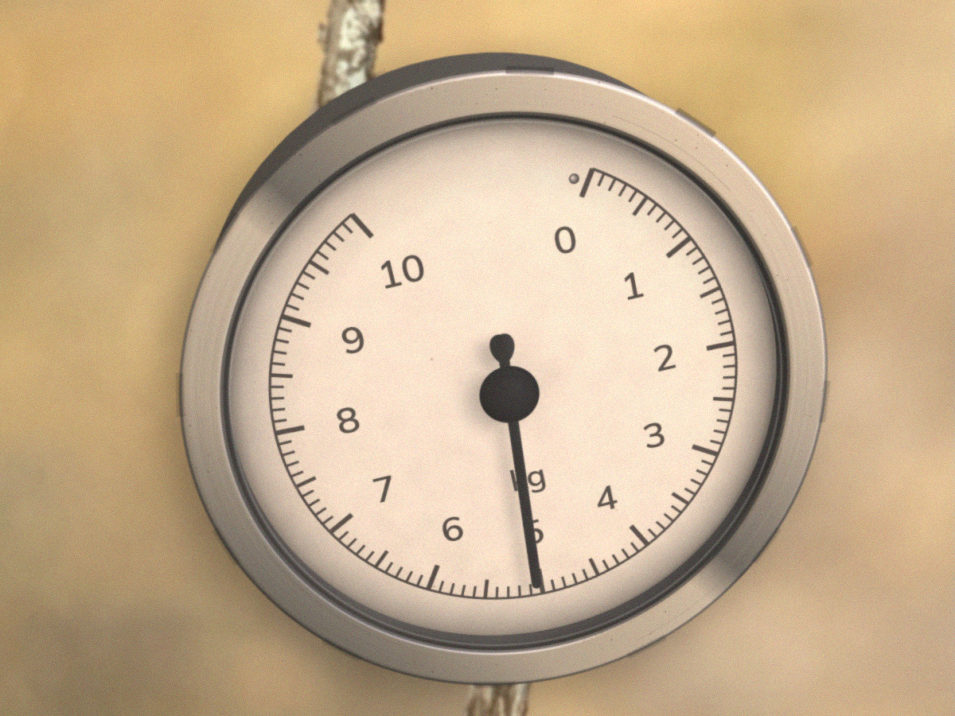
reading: 5.05 kg
